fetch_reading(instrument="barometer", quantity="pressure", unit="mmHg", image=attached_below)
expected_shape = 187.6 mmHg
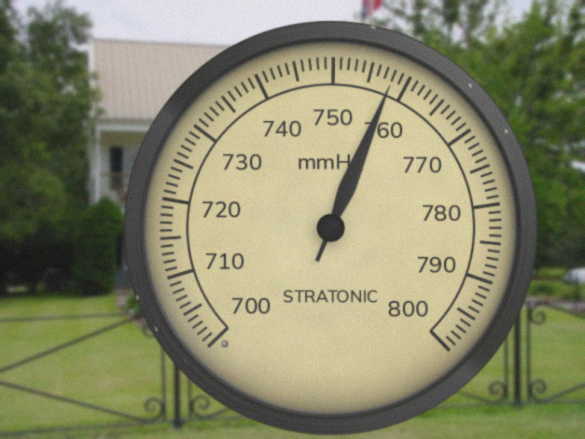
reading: 758 mmHg
